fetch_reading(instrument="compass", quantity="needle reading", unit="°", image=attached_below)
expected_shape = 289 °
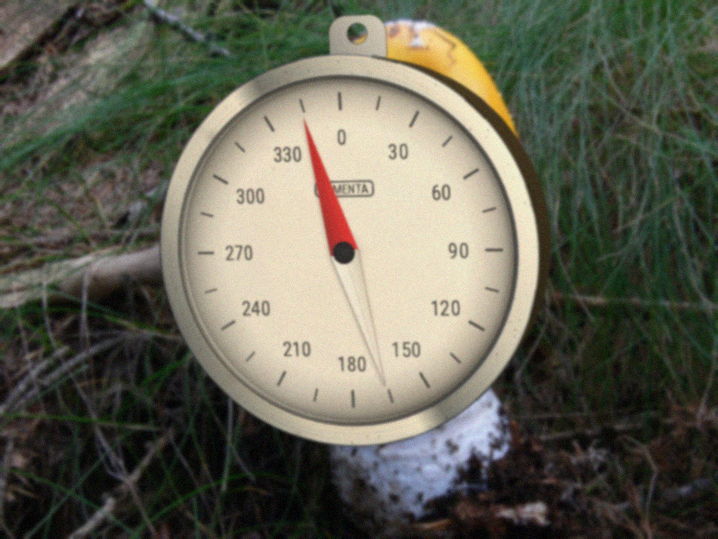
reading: 345 °
